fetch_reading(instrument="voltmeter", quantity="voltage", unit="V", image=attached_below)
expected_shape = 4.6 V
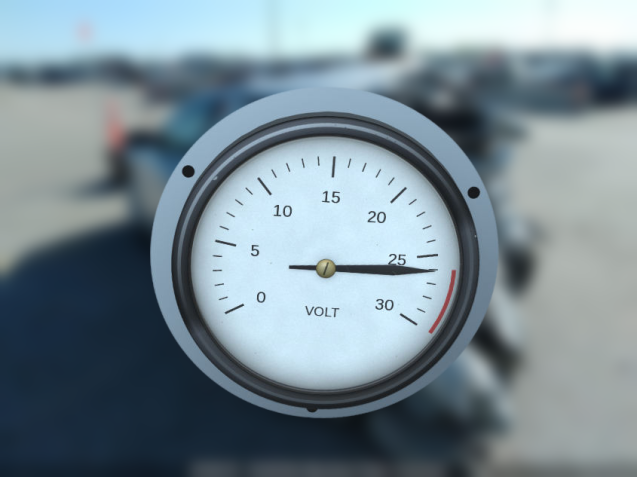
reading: 26 V
